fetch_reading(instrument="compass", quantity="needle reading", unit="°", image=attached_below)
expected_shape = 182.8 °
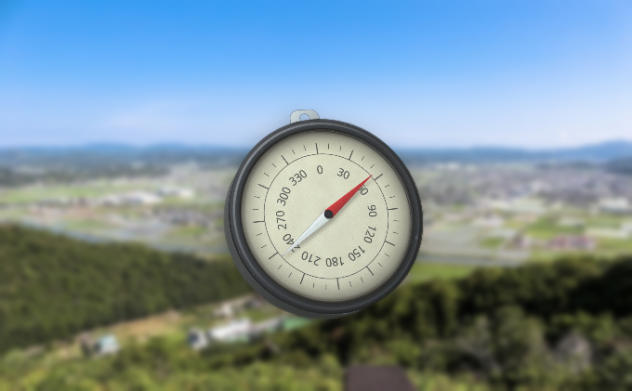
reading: 55 °
